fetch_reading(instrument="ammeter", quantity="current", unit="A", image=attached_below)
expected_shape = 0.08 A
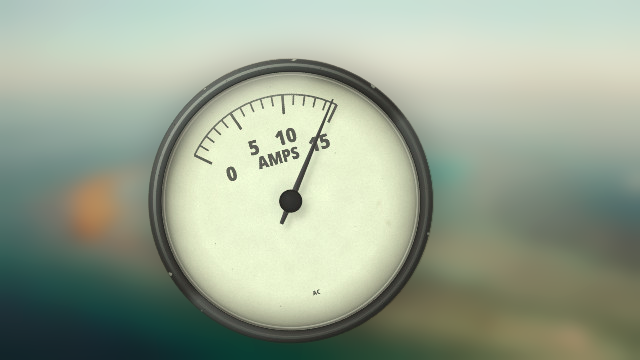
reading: 14.5 A
